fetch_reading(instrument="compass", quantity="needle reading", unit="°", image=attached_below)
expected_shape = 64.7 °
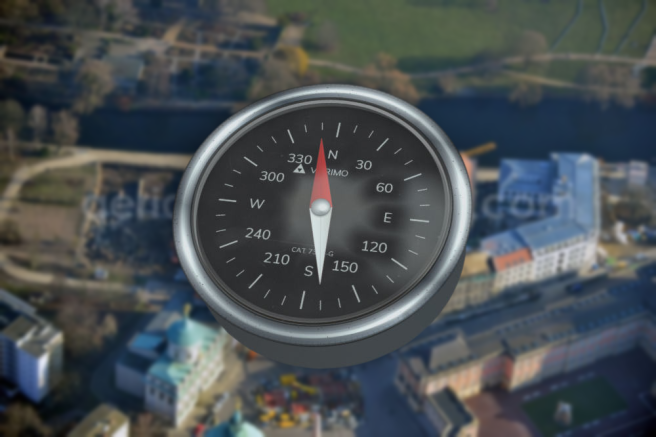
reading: 350 °
